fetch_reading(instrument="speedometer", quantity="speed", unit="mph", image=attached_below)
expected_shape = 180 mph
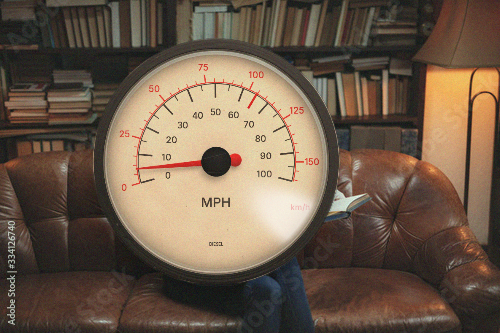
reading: 5 mph
